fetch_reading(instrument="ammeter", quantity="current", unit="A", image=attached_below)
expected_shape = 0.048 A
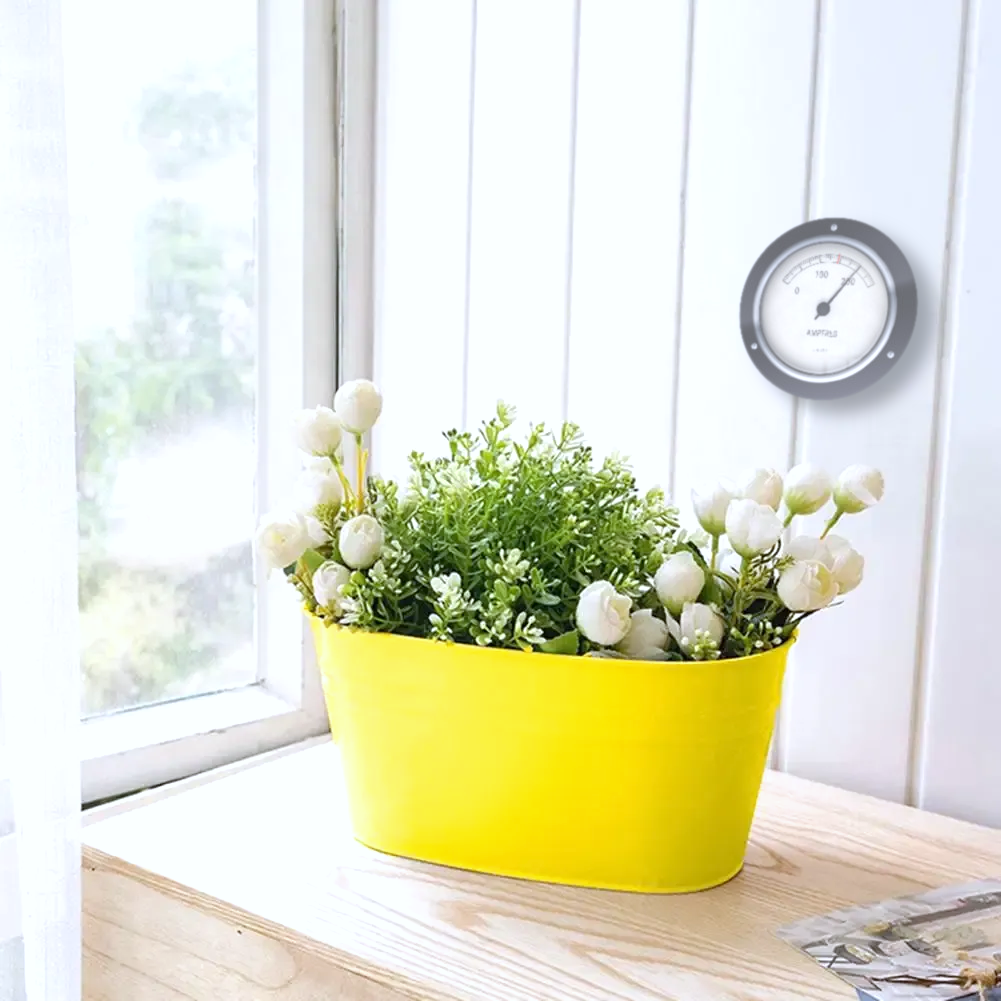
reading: 200 A
